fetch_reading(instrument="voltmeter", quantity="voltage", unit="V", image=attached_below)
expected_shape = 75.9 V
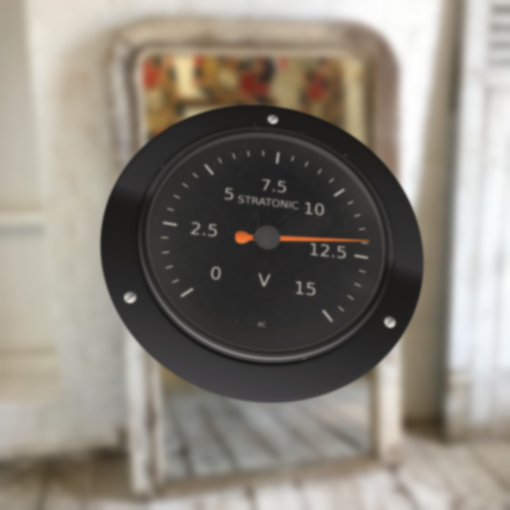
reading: 12 V
